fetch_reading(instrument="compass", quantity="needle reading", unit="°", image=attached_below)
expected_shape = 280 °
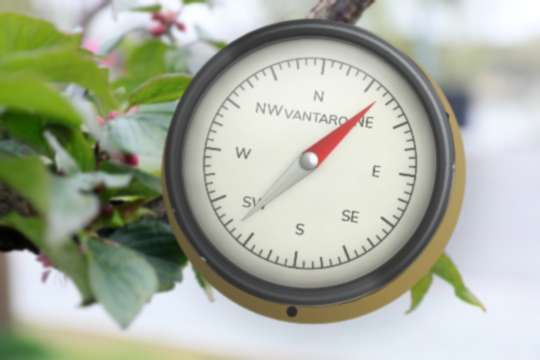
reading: 40 °
